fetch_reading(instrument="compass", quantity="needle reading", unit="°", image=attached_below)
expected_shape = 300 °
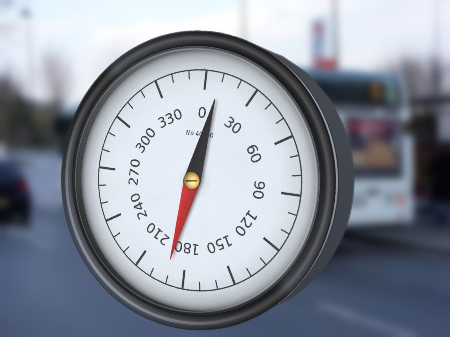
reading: 190 °
